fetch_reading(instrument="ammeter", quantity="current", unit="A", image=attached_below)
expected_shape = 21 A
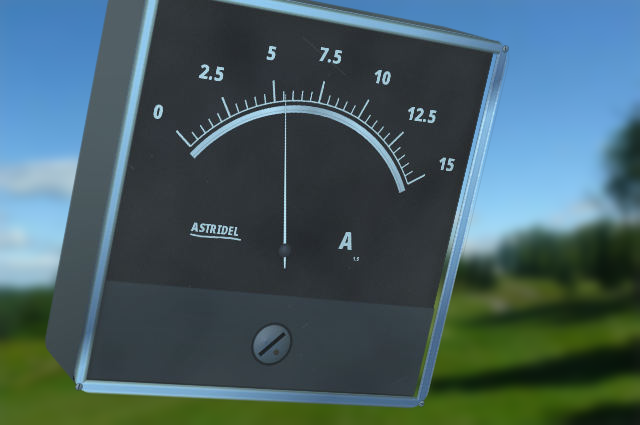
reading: 5.5 A
